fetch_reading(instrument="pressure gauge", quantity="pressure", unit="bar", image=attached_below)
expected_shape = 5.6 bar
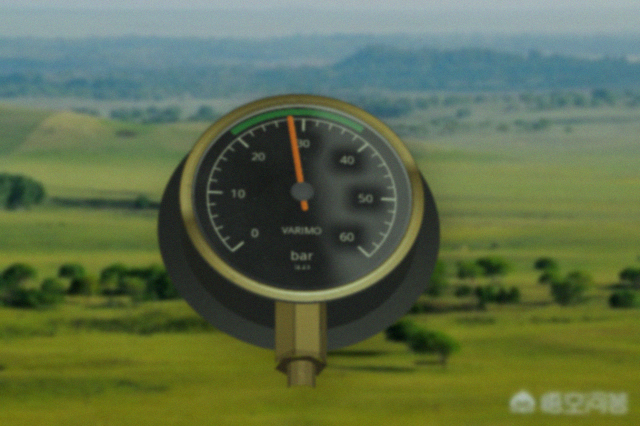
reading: 28 bar
